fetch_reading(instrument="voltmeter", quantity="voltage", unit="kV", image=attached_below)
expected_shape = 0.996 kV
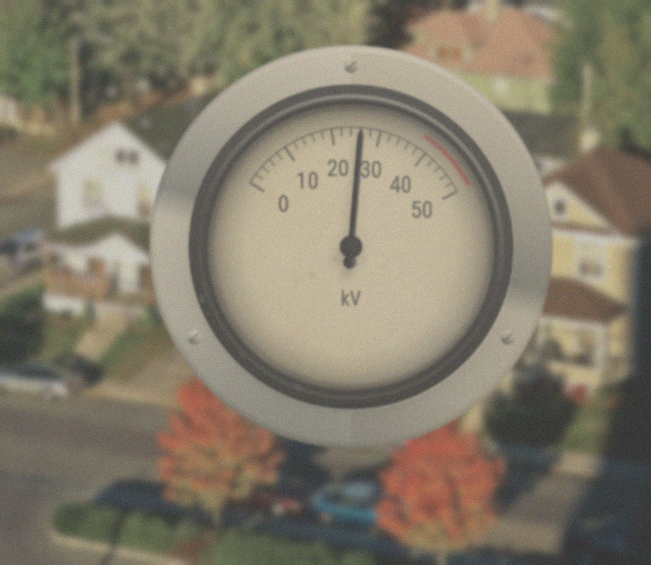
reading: 26 kV
